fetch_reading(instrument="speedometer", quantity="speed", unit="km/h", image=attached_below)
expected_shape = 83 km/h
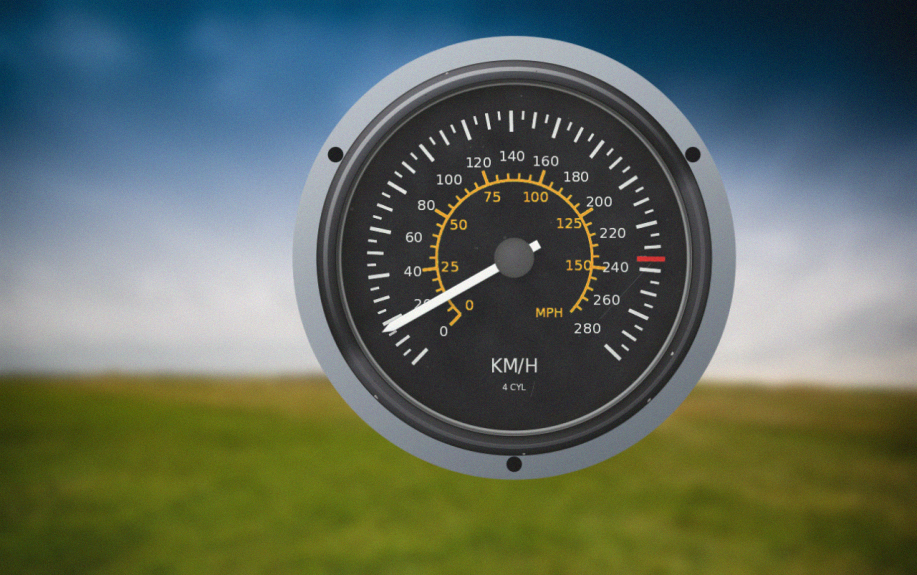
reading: 17.5 km/h
